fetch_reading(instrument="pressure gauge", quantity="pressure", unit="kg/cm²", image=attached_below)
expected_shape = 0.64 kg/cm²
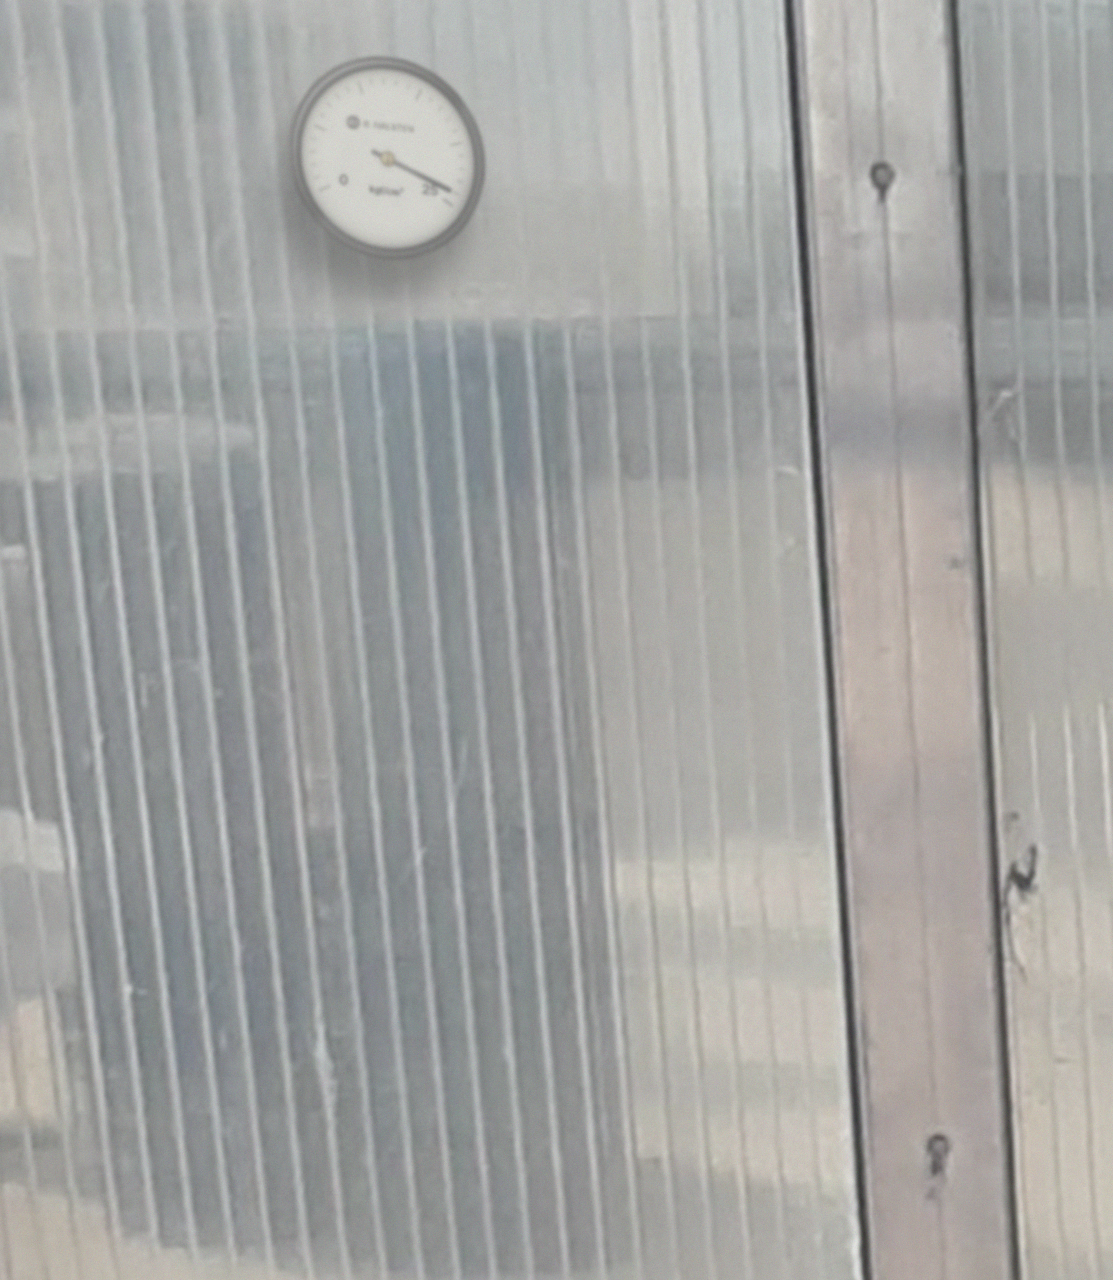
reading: 24 kg/cm²
